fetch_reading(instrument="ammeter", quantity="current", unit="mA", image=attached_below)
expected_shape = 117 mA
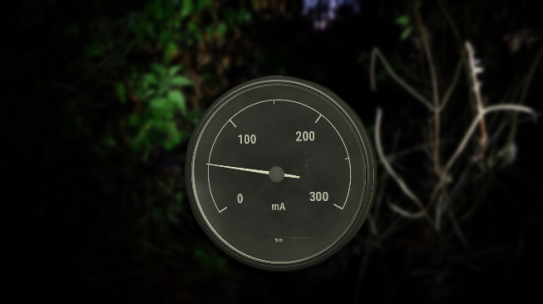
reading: 50 mA
